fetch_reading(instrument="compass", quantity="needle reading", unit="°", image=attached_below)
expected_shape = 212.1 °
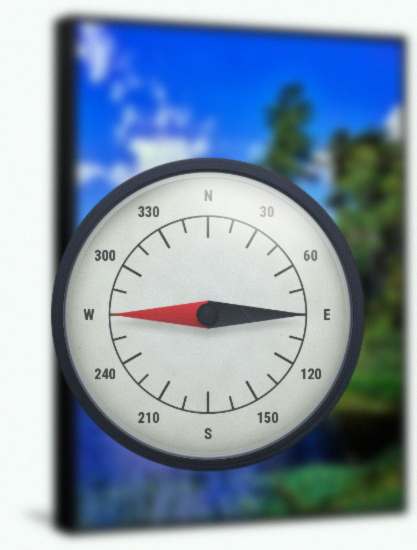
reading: 270 °
